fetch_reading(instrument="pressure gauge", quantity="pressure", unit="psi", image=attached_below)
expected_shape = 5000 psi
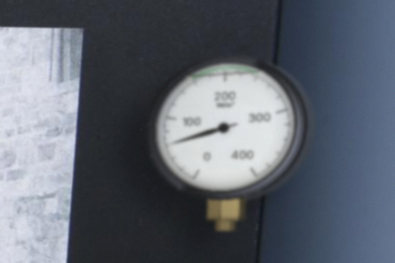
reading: 60 psi
